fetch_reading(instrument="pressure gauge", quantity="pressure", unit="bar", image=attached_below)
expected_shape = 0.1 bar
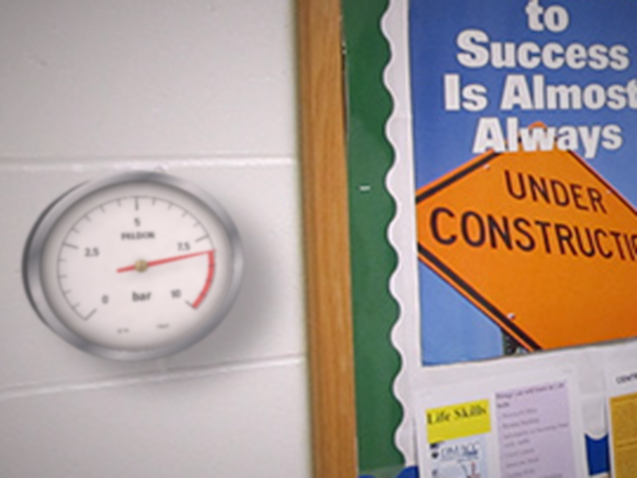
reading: 8 bar
